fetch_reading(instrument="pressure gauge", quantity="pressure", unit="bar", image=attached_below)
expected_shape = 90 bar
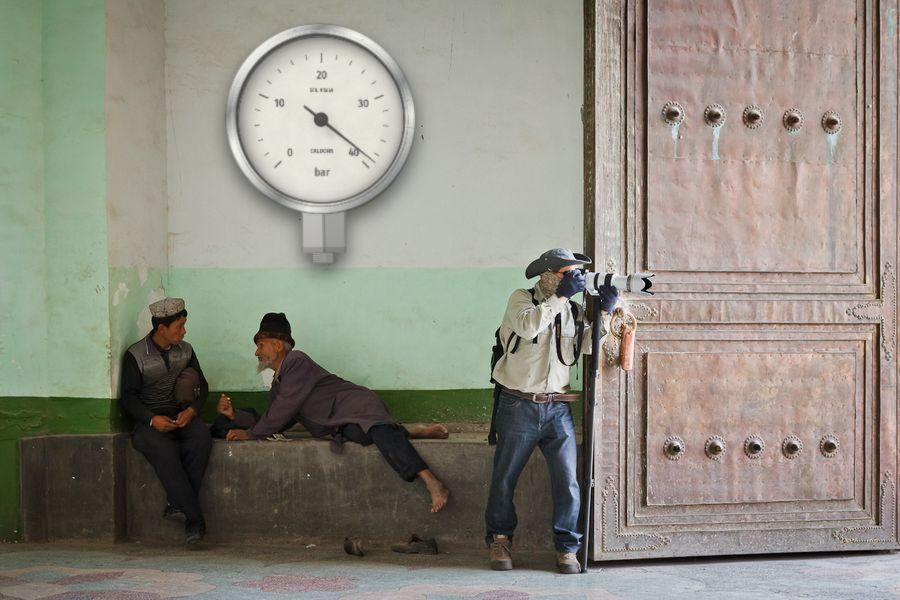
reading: 39 bar
